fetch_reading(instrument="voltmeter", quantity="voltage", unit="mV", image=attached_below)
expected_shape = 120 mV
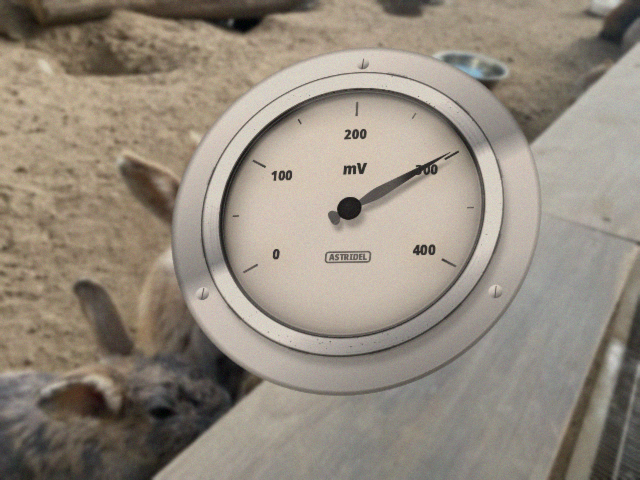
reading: 300 mV
